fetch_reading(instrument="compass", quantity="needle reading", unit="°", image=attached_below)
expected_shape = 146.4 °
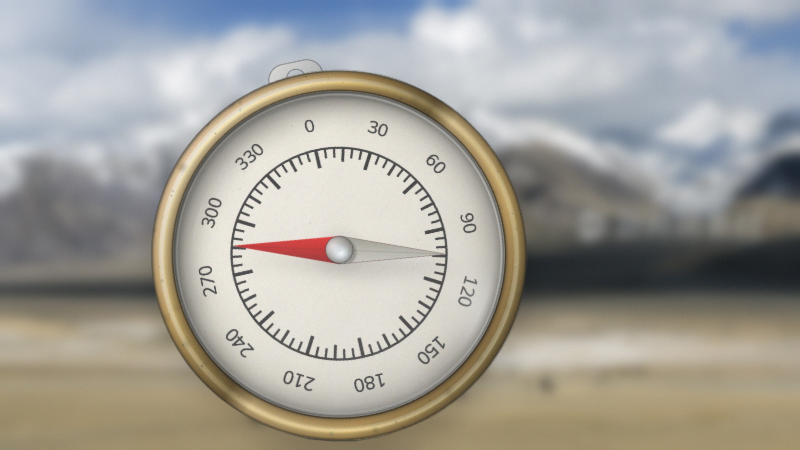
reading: 285 °
